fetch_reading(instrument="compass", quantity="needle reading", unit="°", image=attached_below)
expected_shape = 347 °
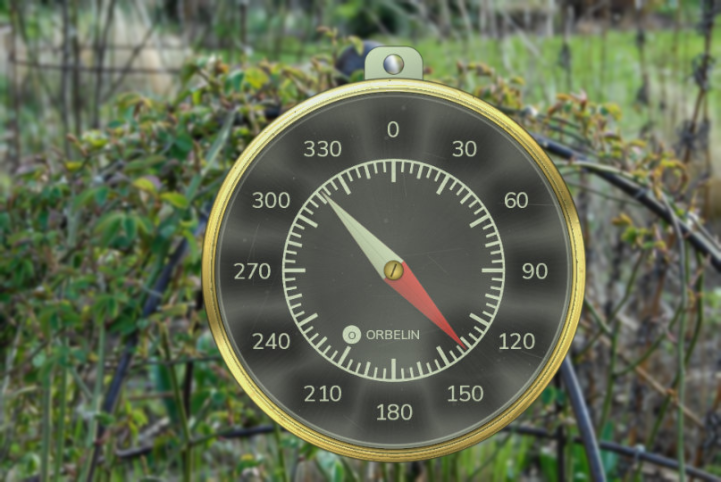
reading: 137.5 °
